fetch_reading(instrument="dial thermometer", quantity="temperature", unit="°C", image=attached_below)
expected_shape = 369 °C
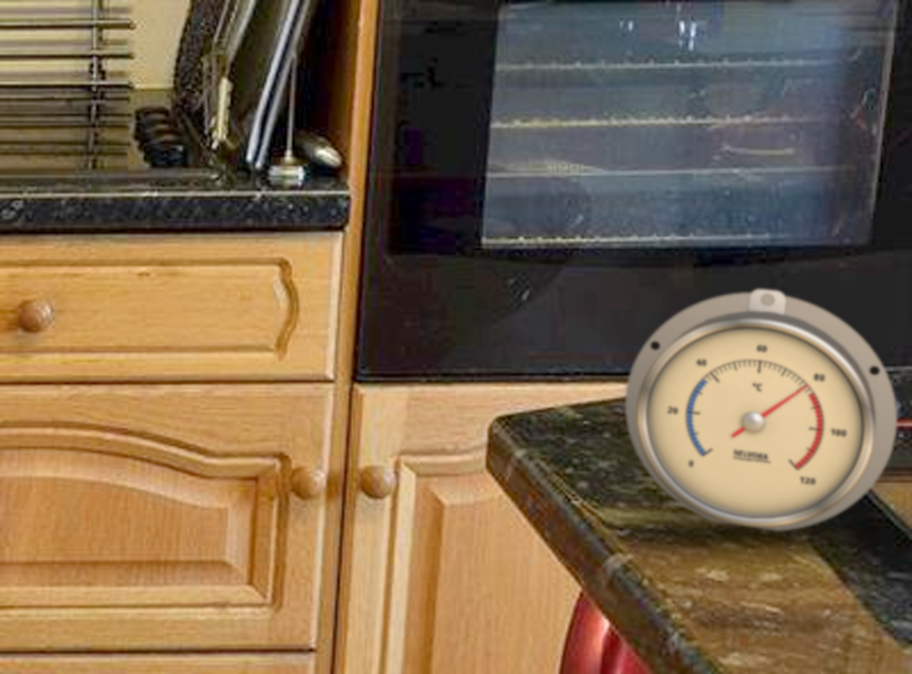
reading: 80 °C
